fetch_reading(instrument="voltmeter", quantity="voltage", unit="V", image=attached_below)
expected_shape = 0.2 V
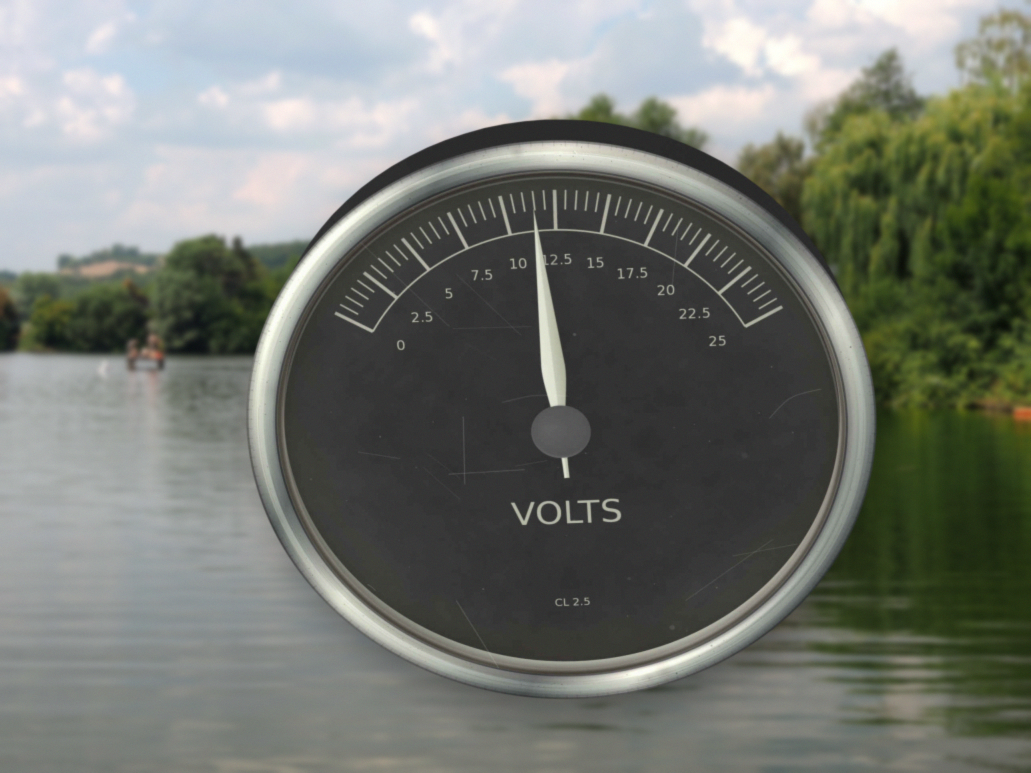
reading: 11.5 V
